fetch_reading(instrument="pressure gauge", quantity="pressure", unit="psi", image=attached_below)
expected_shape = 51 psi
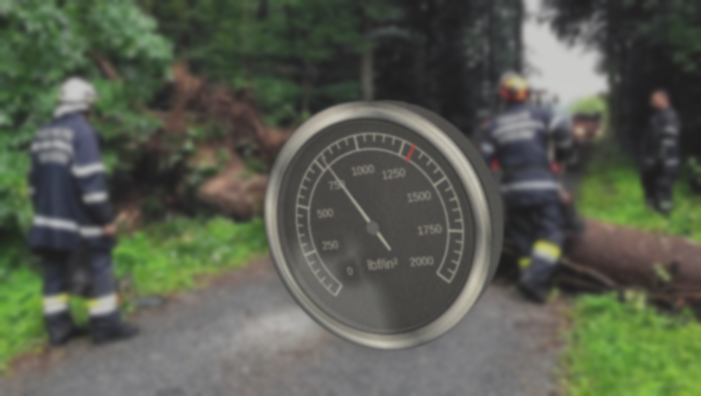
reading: 800 psi
